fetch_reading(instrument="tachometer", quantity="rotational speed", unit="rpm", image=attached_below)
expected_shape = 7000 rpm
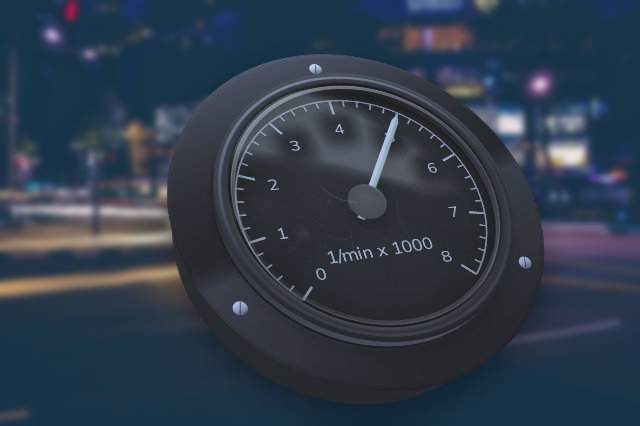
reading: 5000 rpm
